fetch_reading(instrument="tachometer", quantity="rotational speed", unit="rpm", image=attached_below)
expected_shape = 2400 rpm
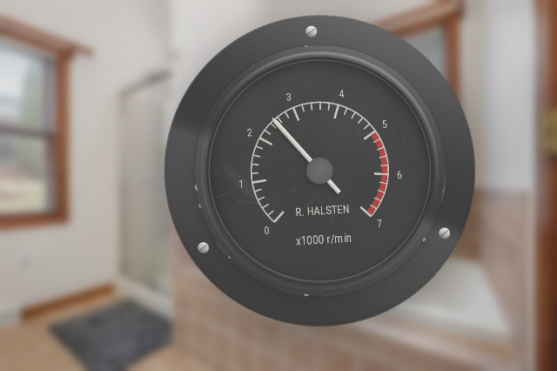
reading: 2500 rpm
